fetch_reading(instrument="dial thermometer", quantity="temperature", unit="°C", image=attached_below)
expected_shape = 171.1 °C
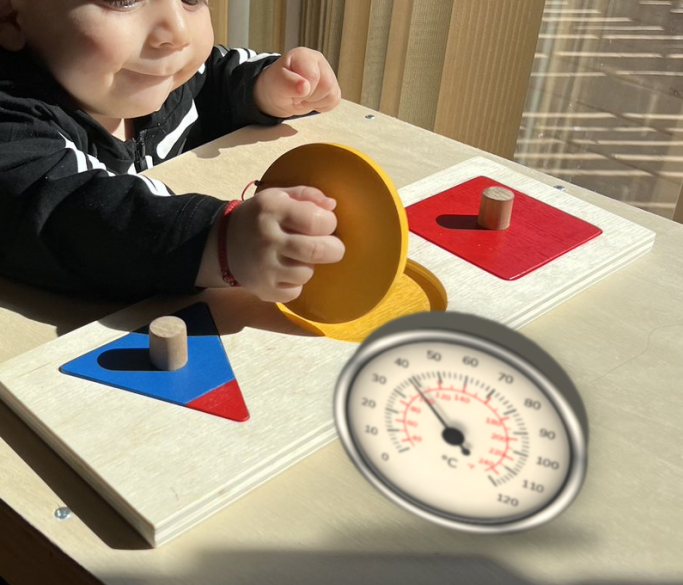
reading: 40 °C
